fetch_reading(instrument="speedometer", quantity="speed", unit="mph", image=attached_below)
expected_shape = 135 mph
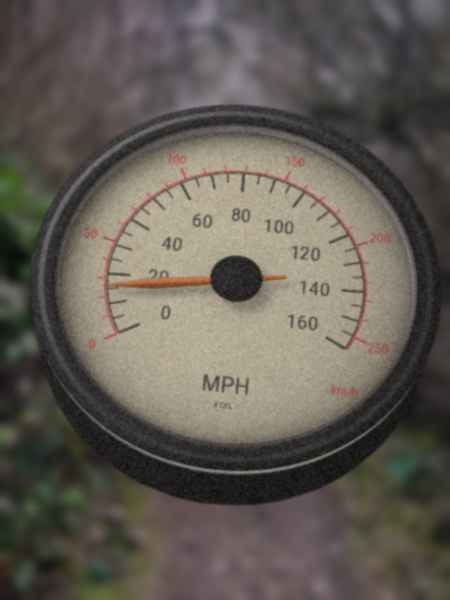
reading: 15 mph
